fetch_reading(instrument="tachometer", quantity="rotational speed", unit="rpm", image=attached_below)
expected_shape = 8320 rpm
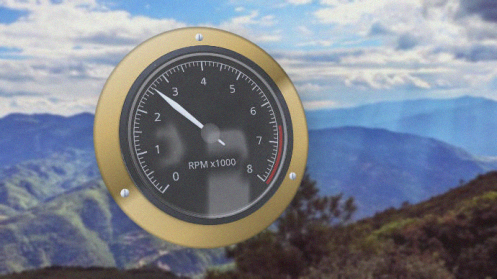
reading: 2600 rpm
